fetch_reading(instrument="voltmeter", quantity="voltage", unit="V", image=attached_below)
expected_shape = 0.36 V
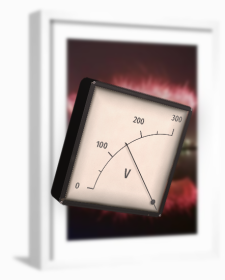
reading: 150 V
